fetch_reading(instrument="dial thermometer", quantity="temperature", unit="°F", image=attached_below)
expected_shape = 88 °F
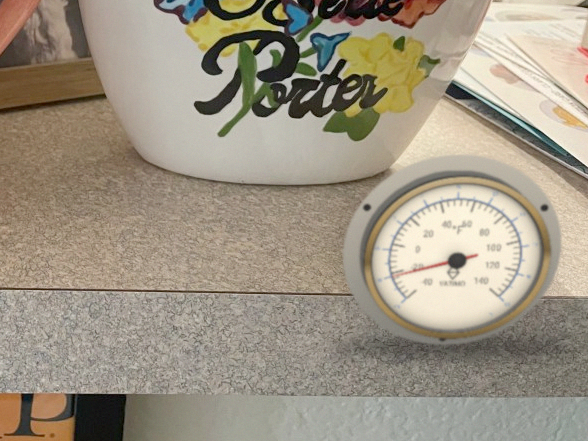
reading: -20 °F
